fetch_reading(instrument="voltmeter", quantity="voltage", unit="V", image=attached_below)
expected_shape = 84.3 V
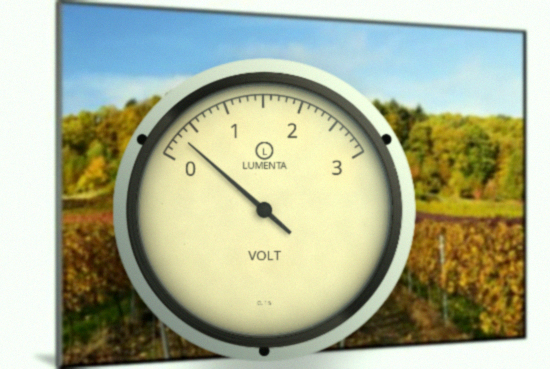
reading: 0.3 V
